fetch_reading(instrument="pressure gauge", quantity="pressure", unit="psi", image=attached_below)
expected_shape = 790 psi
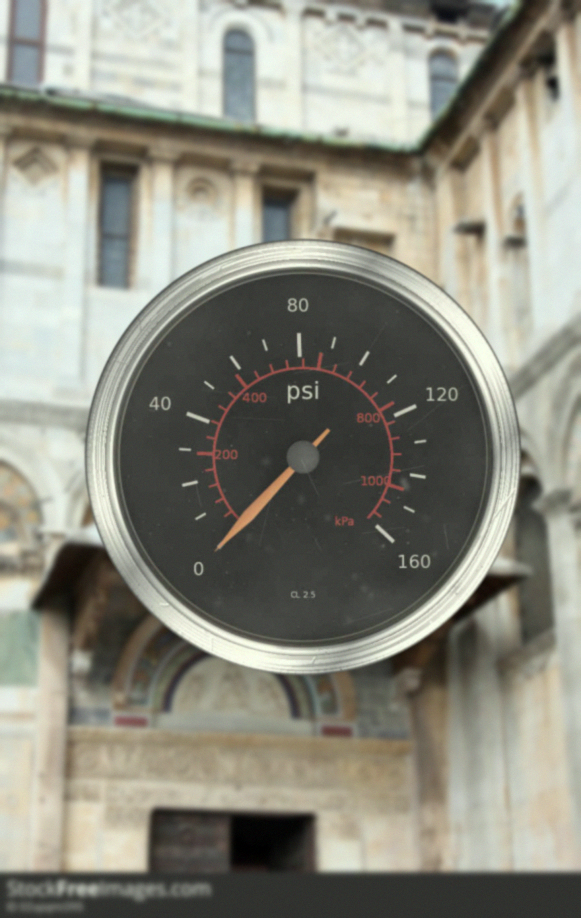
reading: 0 psi
